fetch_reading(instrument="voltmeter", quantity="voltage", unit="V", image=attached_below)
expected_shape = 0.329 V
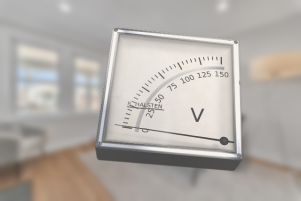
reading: 0 V
